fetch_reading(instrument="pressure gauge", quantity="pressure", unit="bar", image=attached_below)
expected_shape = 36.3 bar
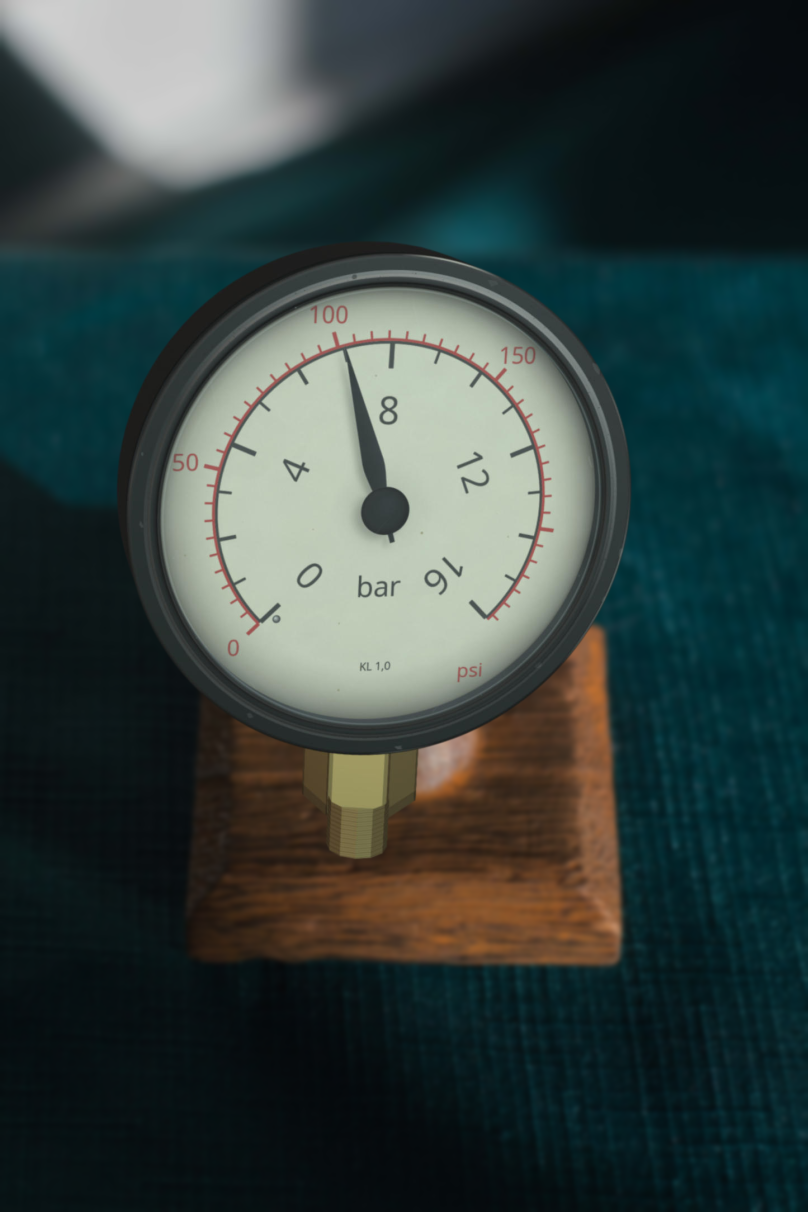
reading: 7 bar
